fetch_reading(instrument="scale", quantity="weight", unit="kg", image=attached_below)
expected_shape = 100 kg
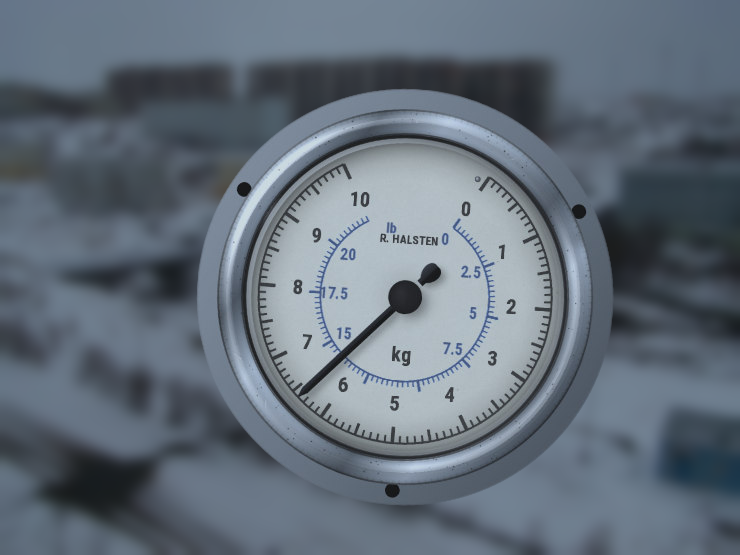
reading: 6.4 kg
